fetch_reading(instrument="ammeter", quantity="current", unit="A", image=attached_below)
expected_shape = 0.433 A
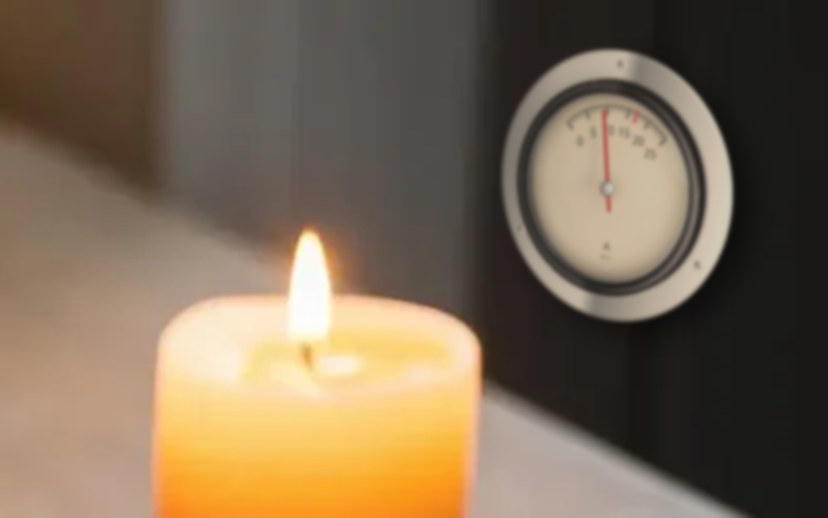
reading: 10 A
